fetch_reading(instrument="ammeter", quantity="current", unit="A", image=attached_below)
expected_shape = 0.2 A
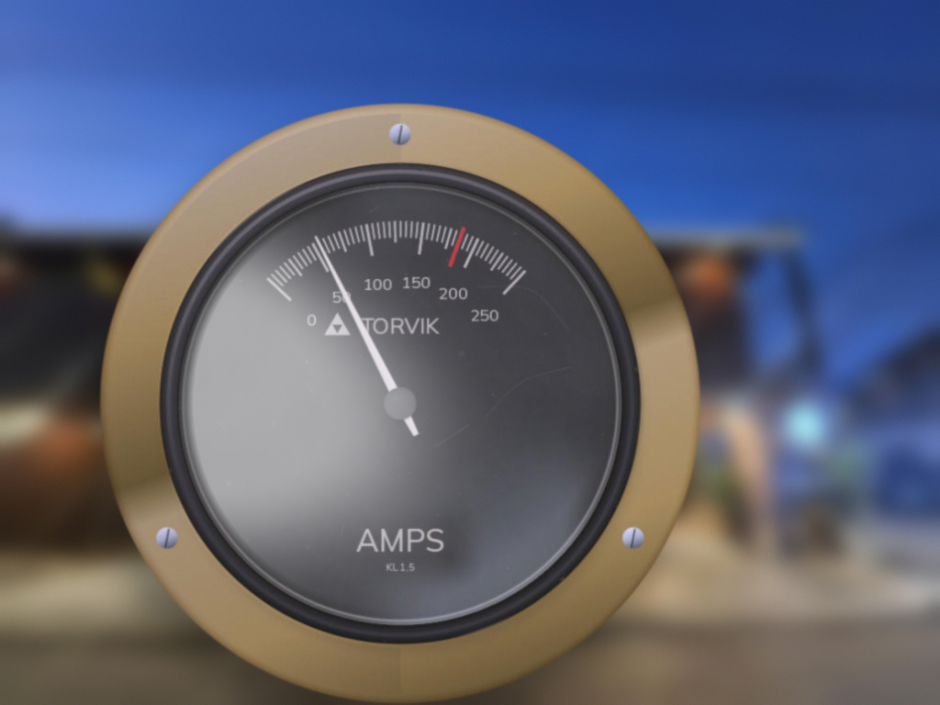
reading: 55 A
